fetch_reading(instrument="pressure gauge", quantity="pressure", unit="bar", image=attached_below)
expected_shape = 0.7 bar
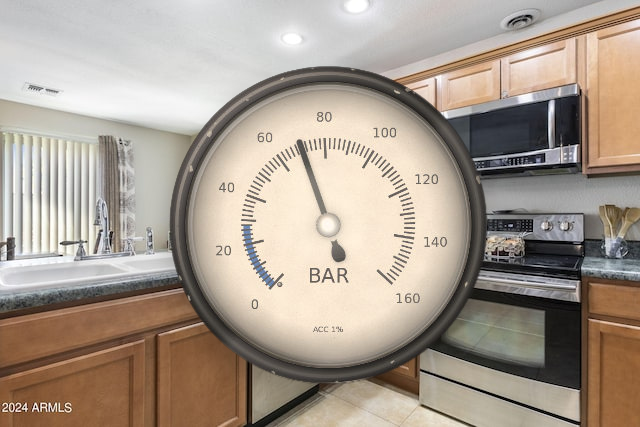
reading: 70 bar
